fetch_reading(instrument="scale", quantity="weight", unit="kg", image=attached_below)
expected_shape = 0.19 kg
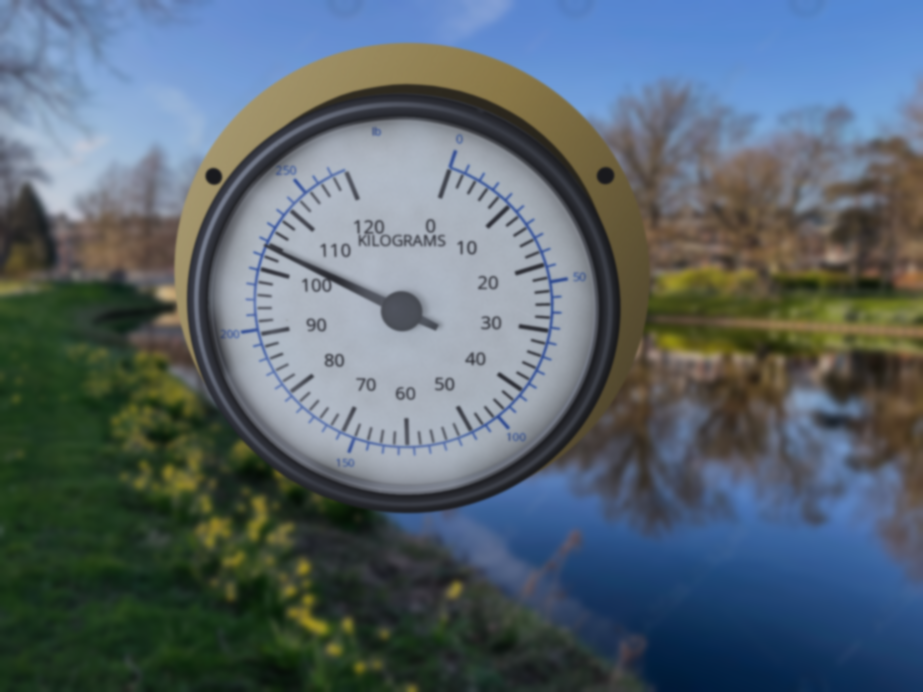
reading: 104 kg
